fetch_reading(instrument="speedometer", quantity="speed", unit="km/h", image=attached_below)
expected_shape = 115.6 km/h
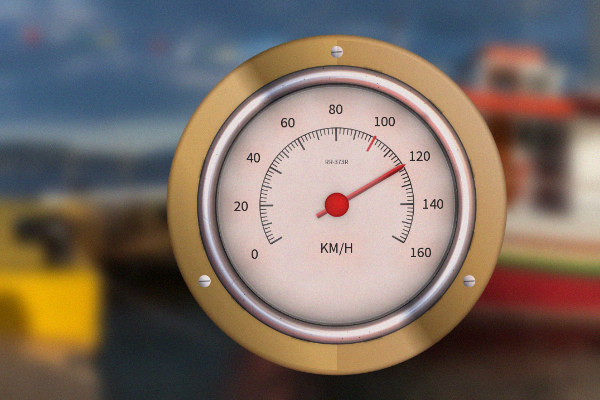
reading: 120 km/h
